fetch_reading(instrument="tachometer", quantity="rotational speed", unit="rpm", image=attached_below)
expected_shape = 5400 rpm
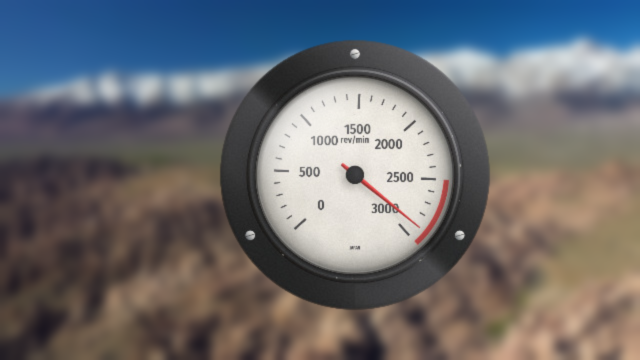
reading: 2900 rpm
